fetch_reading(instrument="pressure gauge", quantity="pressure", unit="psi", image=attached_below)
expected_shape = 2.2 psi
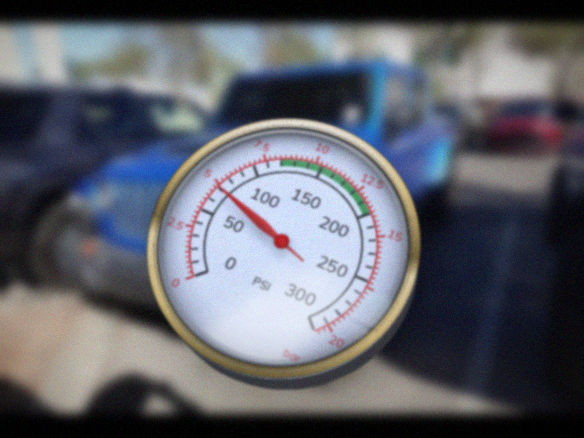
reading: 70 psi
